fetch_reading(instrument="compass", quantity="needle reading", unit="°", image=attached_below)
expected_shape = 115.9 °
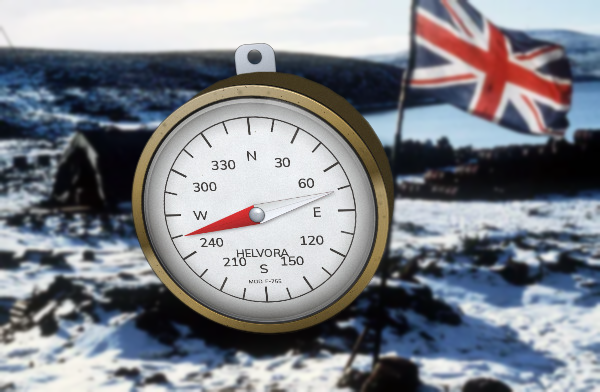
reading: 255 °
